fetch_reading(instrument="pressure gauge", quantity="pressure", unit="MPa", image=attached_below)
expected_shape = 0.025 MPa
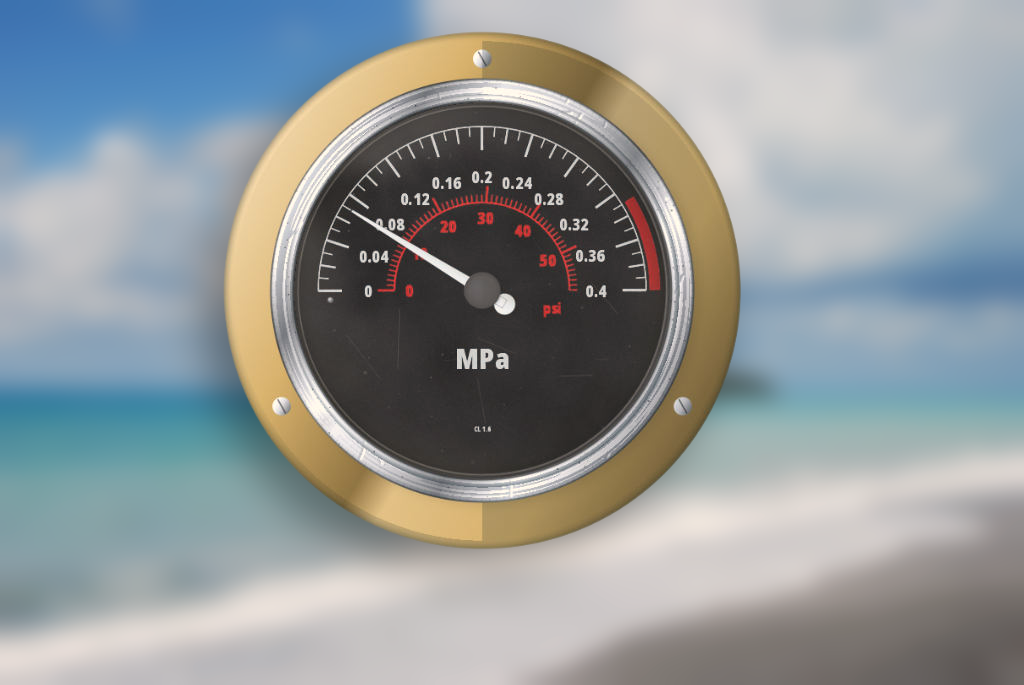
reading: 0.07 MPa
